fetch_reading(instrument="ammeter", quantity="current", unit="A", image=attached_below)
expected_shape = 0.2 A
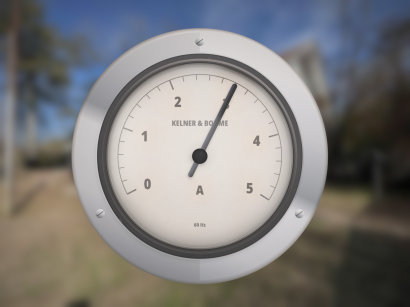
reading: 3 A
